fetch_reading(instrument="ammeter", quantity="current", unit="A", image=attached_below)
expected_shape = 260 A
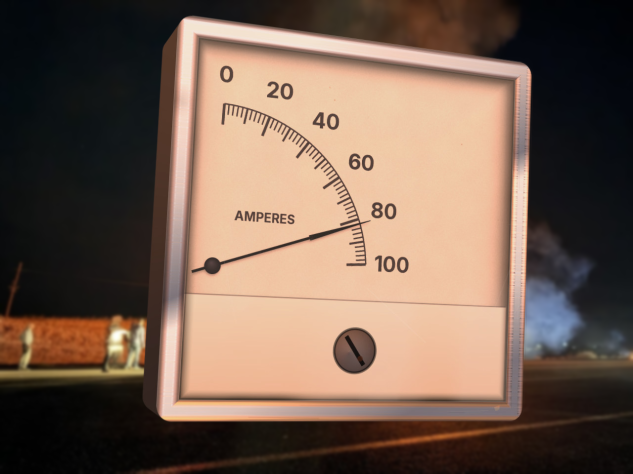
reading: 82 A
